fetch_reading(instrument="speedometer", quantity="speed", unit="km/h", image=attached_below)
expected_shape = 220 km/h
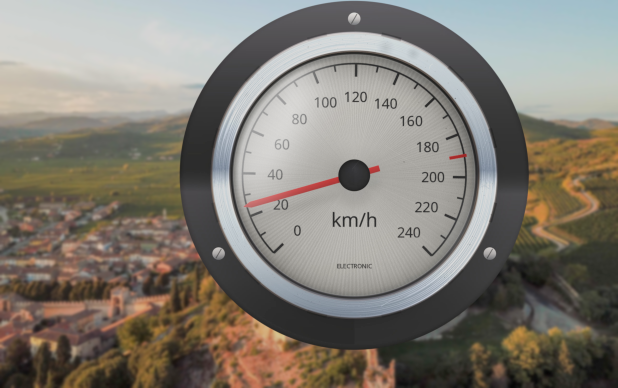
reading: 25 km/h
